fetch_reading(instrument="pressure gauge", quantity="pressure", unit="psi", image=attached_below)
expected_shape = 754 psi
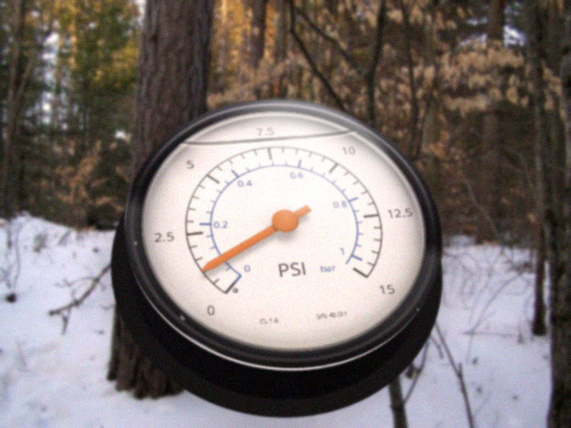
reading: 1 psi
